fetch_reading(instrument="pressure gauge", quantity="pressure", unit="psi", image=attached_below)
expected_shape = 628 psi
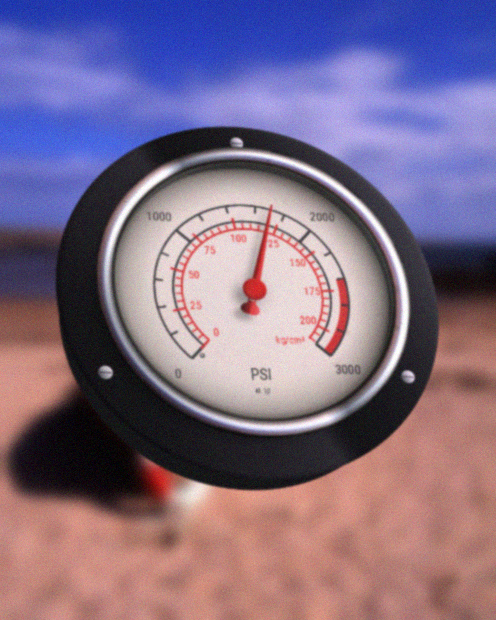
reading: 1700 psi
